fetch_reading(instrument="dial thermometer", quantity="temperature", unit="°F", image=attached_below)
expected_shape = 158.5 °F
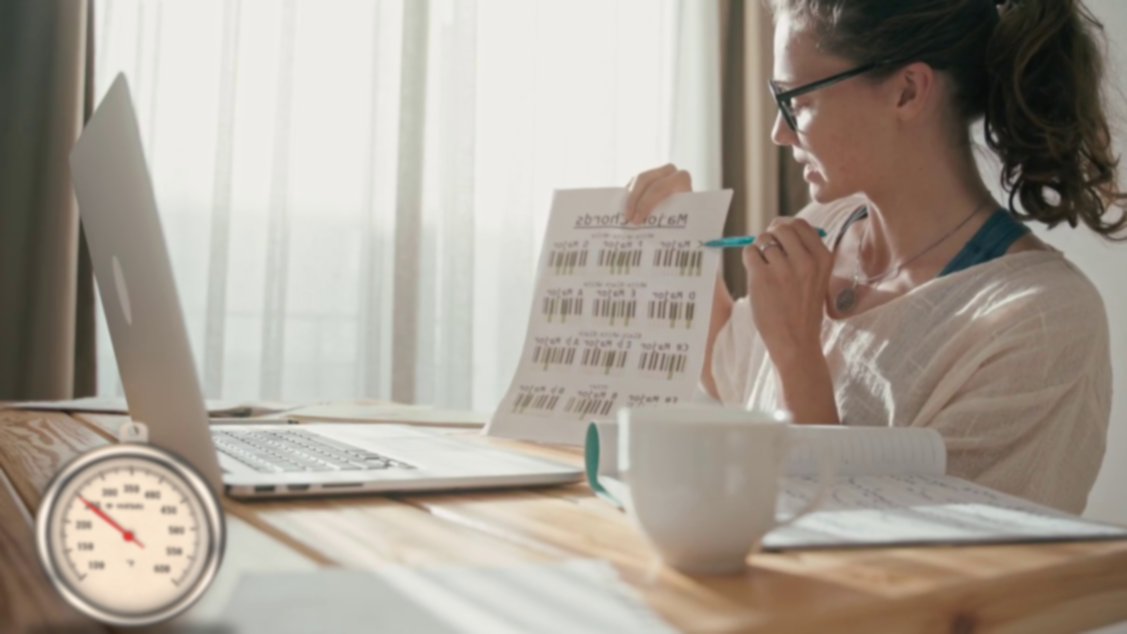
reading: 250 °F
